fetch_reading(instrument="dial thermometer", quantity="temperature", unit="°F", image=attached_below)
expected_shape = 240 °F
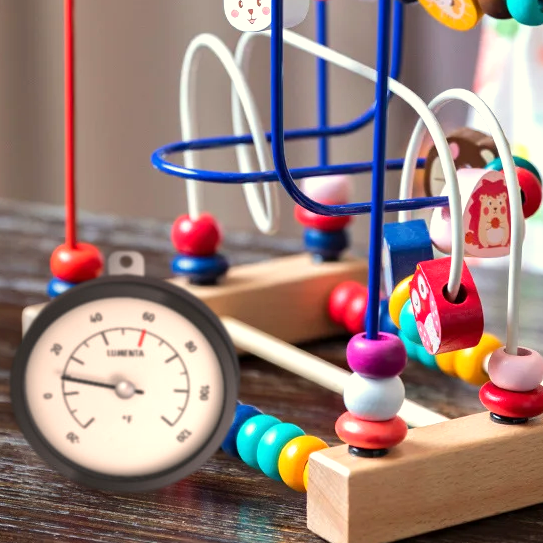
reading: 10 °F
